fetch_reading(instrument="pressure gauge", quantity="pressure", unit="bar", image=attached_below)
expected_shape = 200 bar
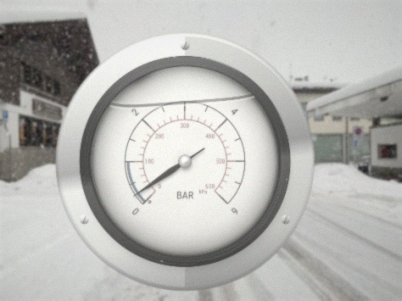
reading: 0.25 bar
